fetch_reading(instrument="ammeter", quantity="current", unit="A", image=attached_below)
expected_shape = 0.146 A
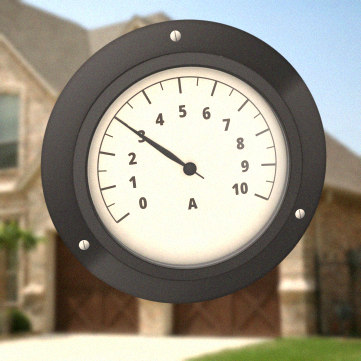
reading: 3 A
